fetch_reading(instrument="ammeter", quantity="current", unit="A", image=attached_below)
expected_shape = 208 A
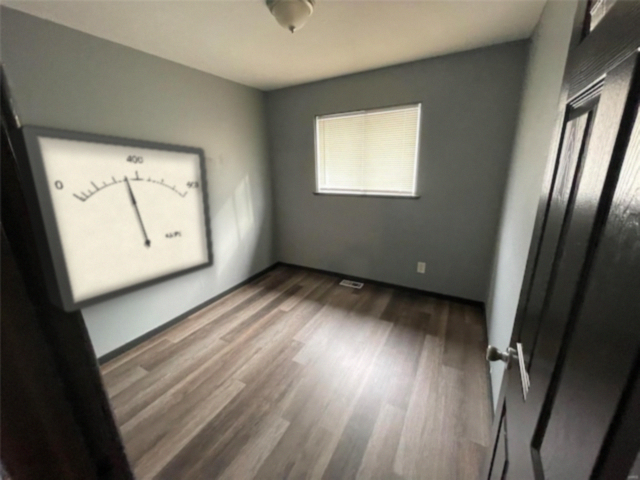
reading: 350 A
